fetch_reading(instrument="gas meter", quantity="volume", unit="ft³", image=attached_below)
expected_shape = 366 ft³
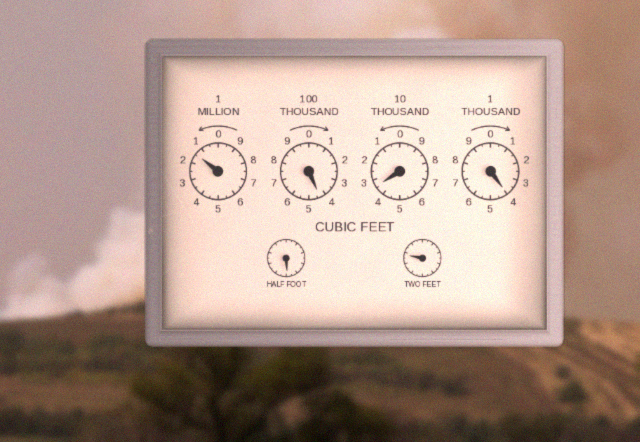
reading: 143400 ft³
